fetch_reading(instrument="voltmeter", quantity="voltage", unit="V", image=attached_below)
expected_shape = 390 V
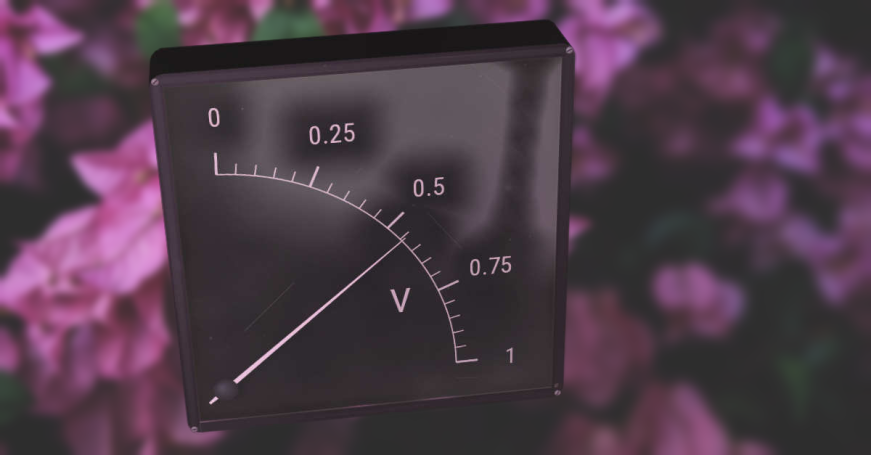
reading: 0.55 V
